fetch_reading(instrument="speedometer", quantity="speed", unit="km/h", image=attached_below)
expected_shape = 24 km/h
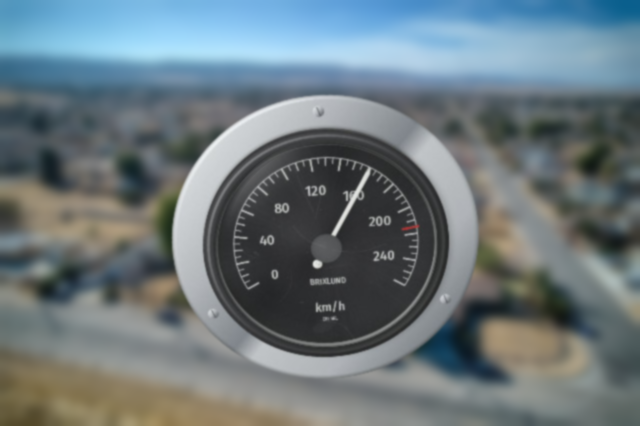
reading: 160 km/h
